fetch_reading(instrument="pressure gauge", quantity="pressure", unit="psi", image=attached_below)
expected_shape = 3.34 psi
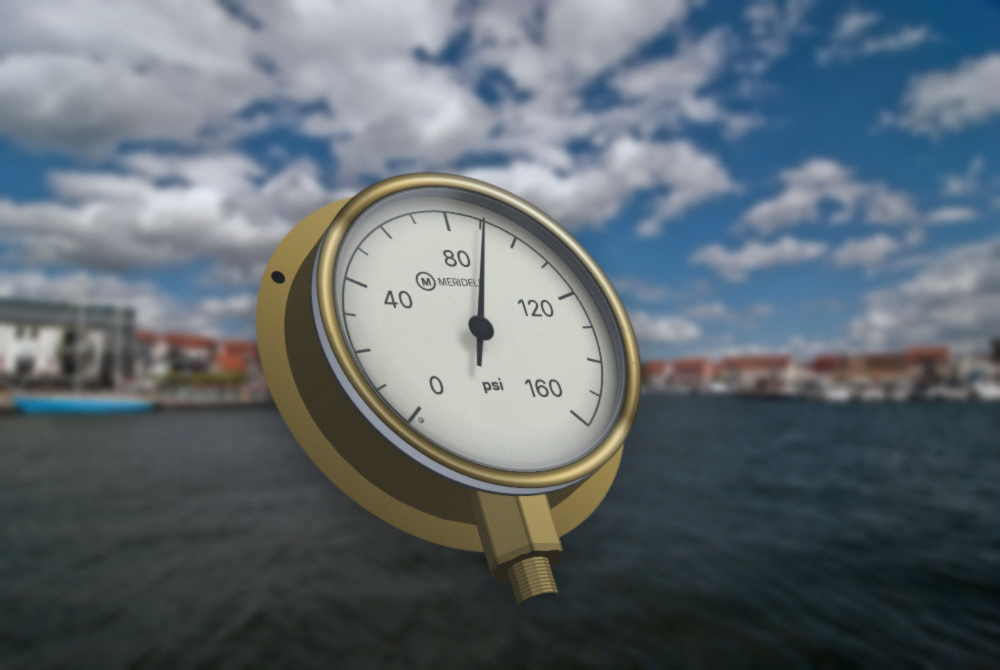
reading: 90 psi
